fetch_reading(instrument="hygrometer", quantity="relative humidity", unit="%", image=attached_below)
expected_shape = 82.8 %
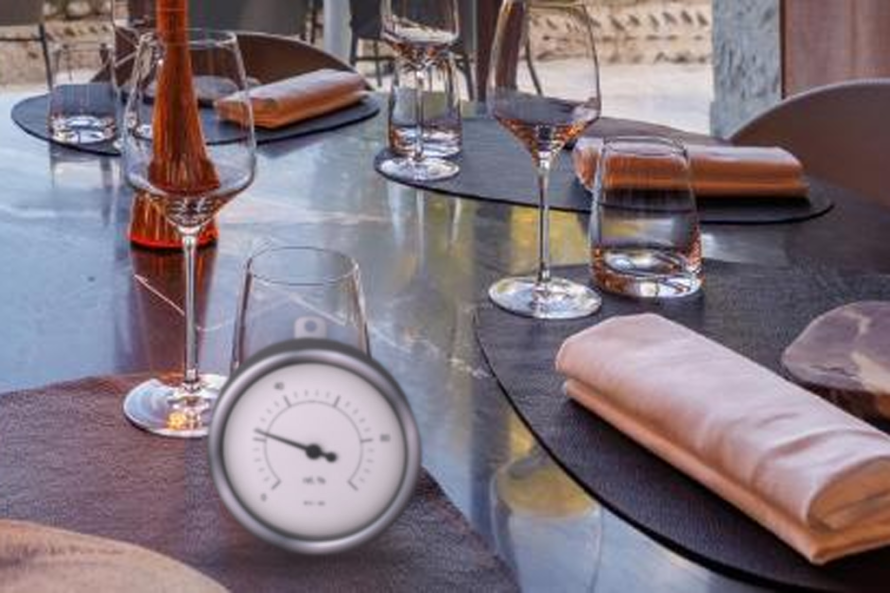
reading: 24 %
